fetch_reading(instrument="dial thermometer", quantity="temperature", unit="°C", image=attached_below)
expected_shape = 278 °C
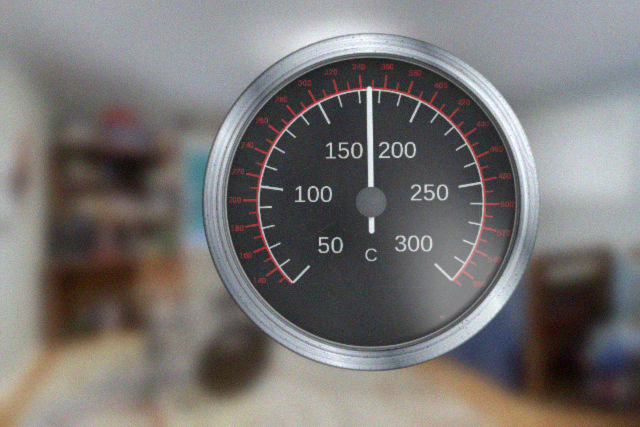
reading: 175 °C
